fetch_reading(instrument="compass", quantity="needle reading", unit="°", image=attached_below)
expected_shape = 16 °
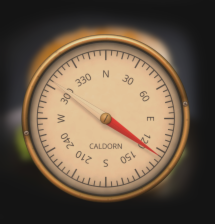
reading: 125 °
